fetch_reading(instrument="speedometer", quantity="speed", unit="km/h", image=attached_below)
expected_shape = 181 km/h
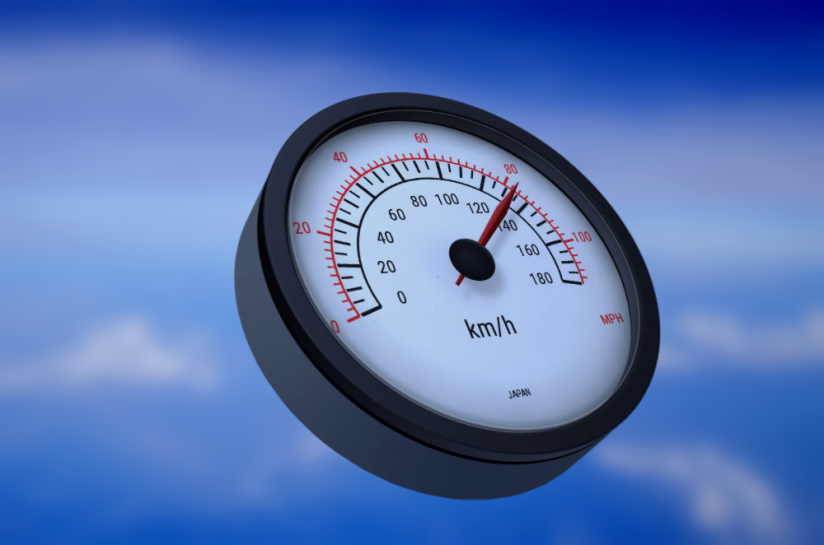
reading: 132.5 km/h
